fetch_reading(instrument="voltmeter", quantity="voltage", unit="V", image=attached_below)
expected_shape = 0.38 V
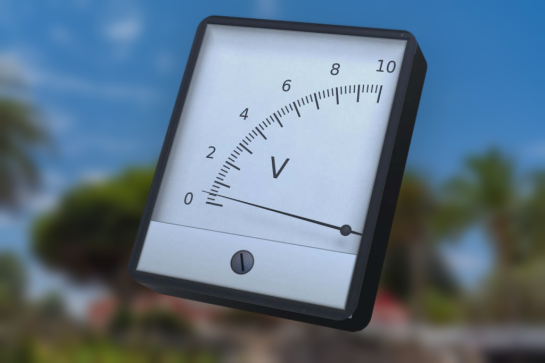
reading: 0.4 V
